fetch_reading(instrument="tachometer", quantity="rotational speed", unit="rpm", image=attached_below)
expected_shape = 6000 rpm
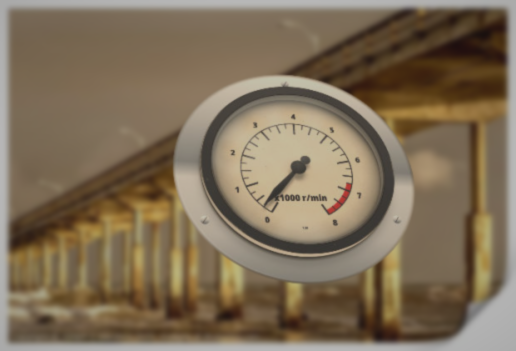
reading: 250 rpm
